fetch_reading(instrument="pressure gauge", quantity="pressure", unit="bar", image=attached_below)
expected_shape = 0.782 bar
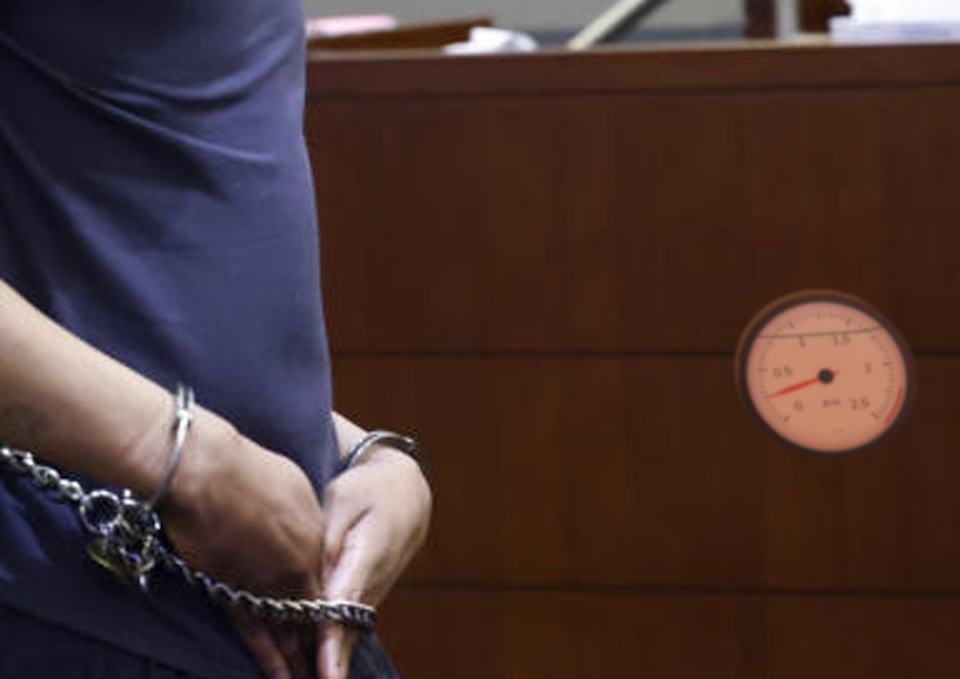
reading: 0.25 bar
